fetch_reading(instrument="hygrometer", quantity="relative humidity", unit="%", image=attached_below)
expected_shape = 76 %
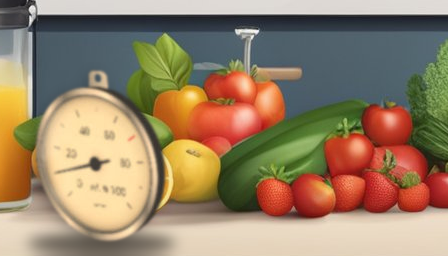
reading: 10 %
